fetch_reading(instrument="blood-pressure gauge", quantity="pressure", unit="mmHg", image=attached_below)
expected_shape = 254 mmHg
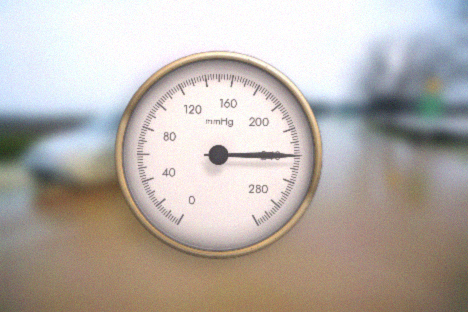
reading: 240 mmHg
